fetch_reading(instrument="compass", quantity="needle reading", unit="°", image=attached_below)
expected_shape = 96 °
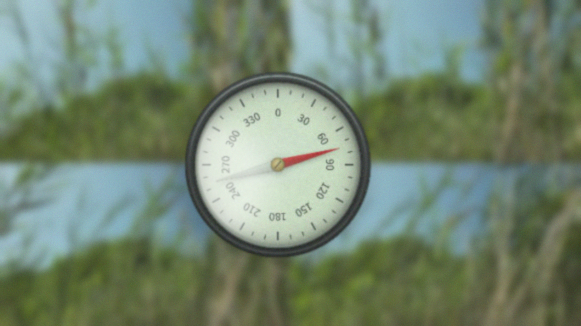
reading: 75 °
